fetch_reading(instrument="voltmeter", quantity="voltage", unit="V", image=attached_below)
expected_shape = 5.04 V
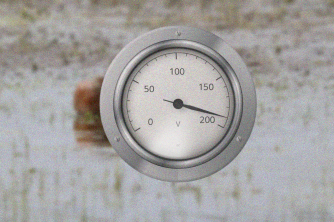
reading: 190 V
